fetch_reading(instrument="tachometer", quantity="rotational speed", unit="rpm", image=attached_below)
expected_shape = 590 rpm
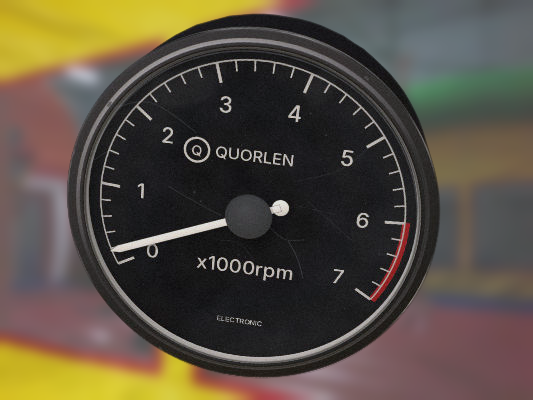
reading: 200 rpm
